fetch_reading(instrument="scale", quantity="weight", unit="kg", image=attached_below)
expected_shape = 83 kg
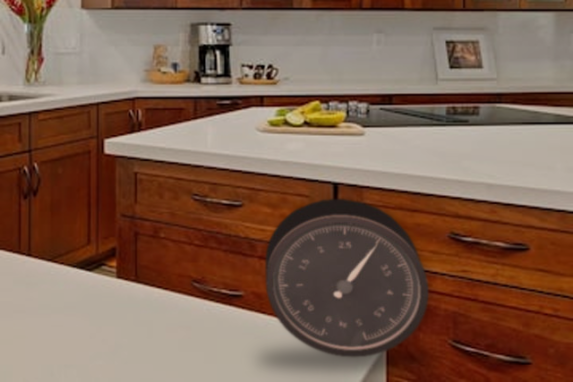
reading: 3 kg
